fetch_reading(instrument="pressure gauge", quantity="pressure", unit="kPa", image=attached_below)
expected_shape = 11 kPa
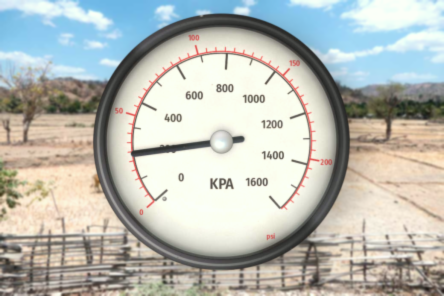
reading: 200 kPa
